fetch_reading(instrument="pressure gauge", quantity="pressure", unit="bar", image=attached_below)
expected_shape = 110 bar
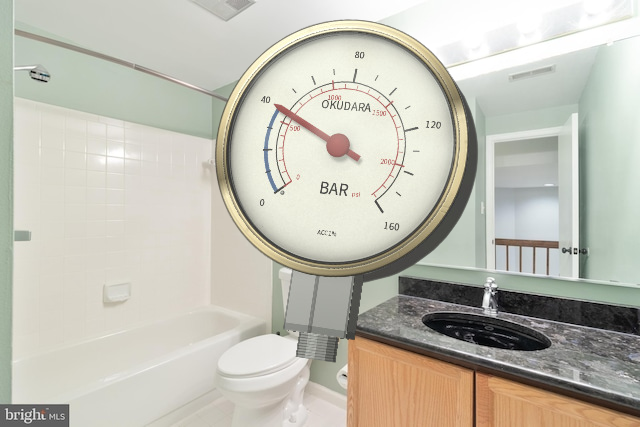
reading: 40 bar
